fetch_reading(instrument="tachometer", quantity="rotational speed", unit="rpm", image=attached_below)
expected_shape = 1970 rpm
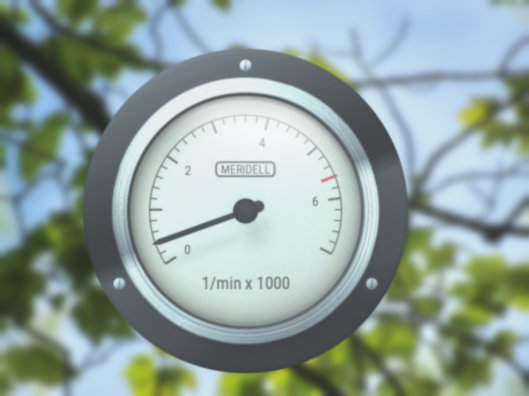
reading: 400 rpm
